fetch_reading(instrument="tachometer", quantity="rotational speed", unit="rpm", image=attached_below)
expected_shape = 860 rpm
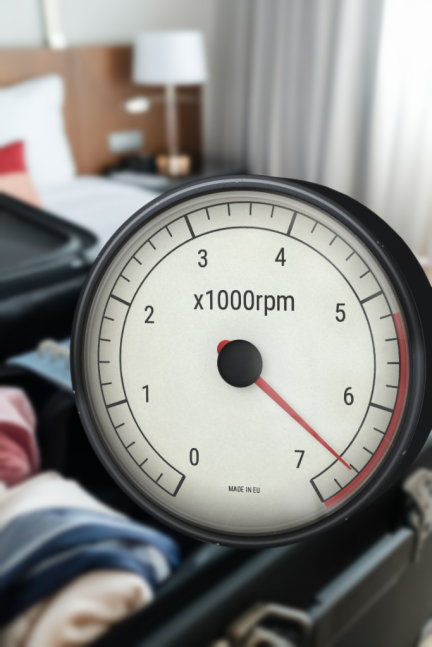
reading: 6600 rpm
